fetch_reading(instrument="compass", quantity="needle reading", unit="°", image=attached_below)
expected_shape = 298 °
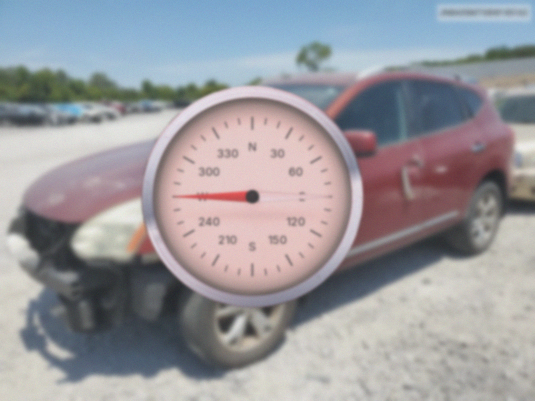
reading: 270 °
